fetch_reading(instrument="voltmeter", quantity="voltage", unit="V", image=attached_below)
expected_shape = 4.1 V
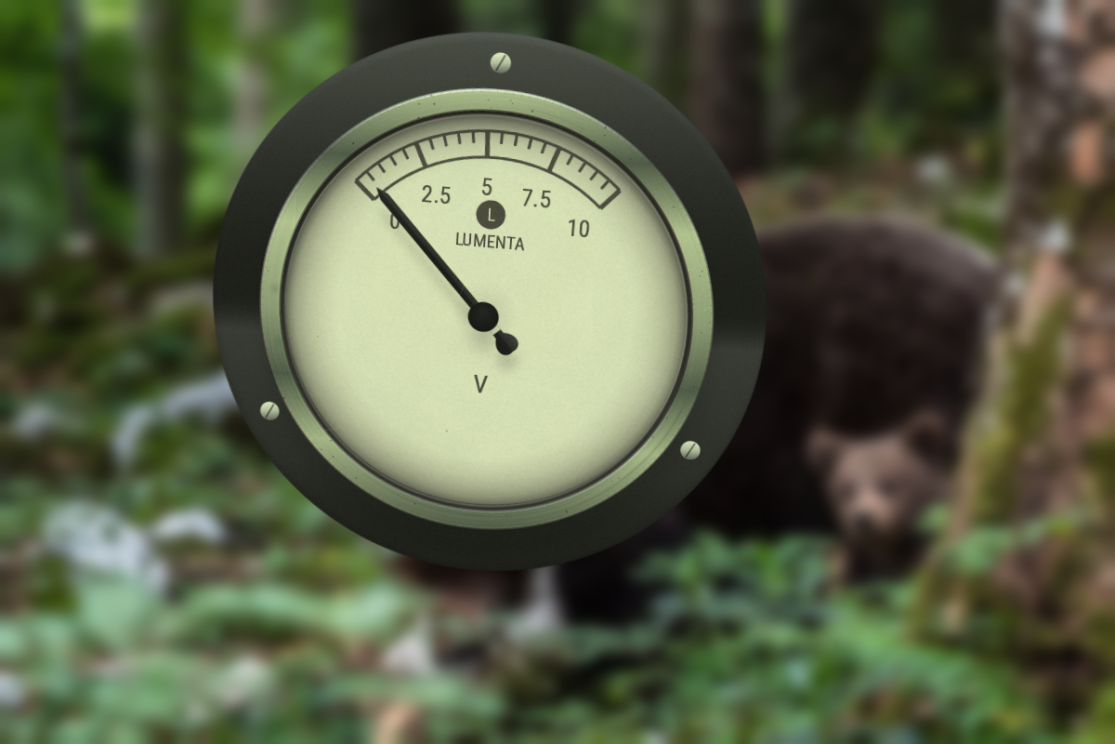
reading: 0.5 V
